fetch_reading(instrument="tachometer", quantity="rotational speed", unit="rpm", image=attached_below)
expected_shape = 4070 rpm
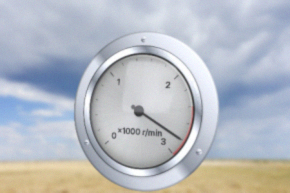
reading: 2800 rpm
